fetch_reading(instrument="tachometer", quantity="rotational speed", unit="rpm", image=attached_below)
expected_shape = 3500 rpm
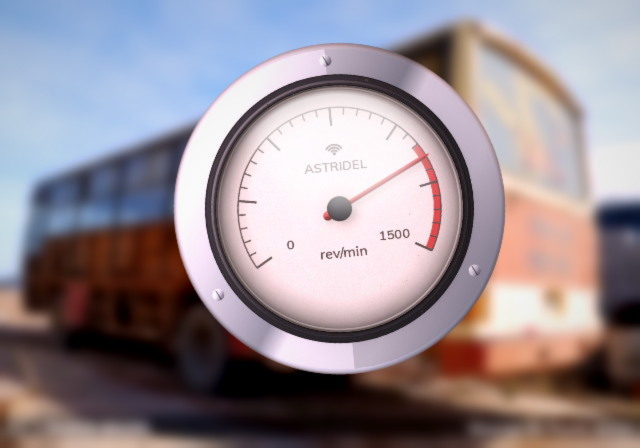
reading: 1150 rpm
